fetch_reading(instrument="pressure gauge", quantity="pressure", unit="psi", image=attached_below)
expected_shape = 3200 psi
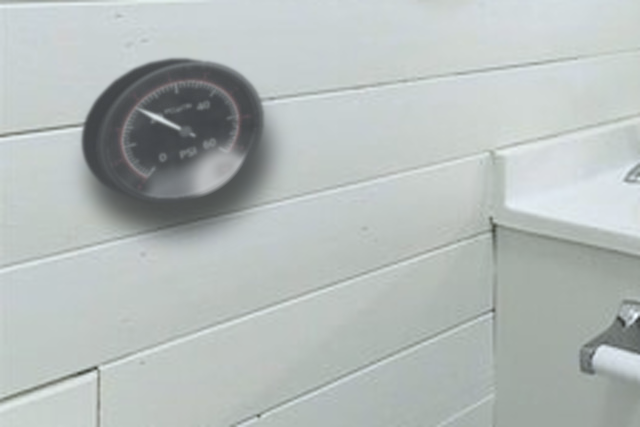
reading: 20 psi
